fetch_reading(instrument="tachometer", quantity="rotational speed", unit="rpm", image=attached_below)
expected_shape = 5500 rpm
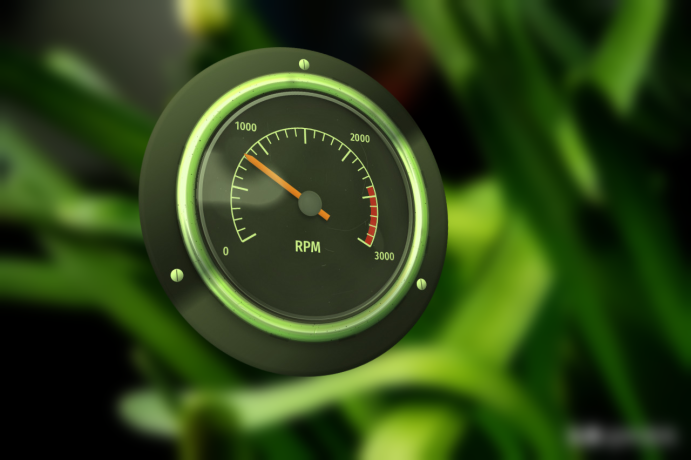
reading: 800 rpm
